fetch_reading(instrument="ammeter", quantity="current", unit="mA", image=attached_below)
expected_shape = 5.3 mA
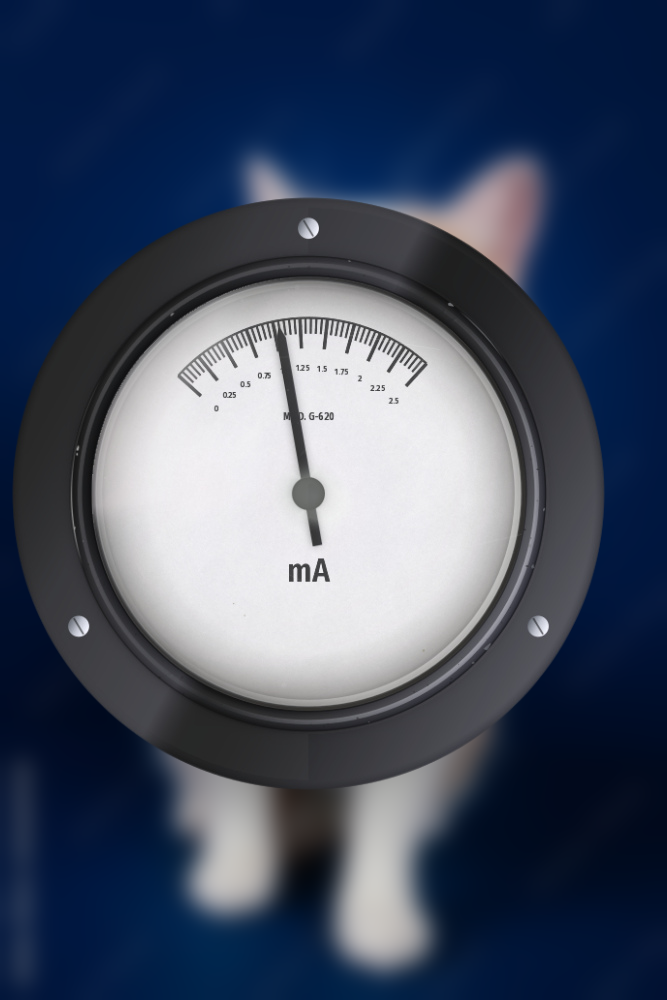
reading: 1.05 mA
